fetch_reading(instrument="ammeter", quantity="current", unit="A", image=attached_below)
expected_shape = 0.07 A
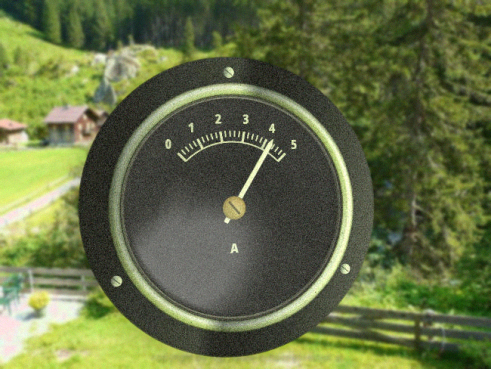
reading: 4.2 A
